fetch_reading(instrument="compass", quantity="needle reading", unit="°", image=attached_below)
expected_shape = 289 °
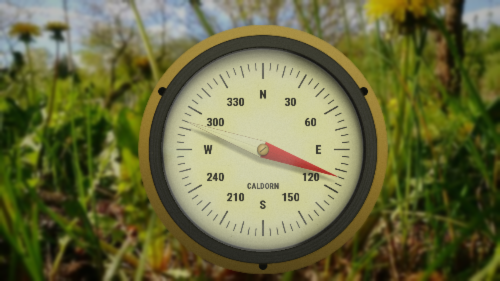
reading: 110 °
